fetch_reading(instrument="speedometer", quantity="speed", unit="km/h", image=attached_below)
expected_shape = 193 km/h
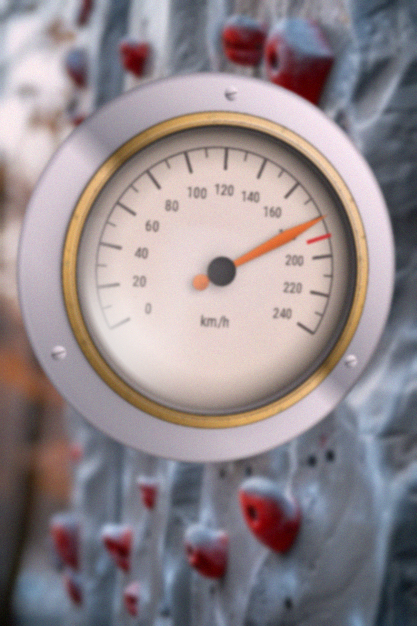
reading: 180 km/h
